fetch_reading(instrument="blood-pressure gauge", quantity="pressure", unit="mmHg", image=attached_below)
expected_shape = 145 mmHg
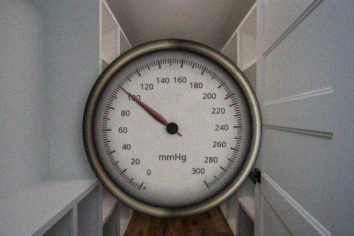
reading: 100 mmHg
